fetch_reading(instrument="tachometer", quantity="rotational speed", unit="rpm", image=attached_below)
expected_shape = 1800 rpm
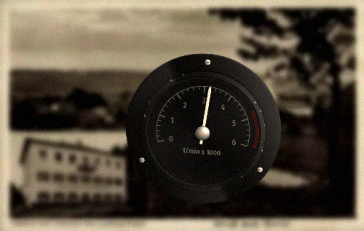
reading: 3200 rpm
